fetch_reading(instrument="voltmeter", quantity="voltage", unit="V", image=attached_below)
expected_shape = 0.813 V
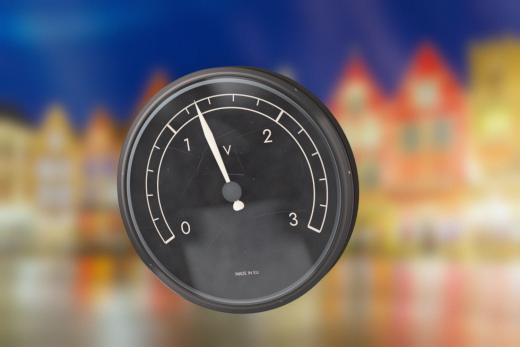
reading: 1.3 V
